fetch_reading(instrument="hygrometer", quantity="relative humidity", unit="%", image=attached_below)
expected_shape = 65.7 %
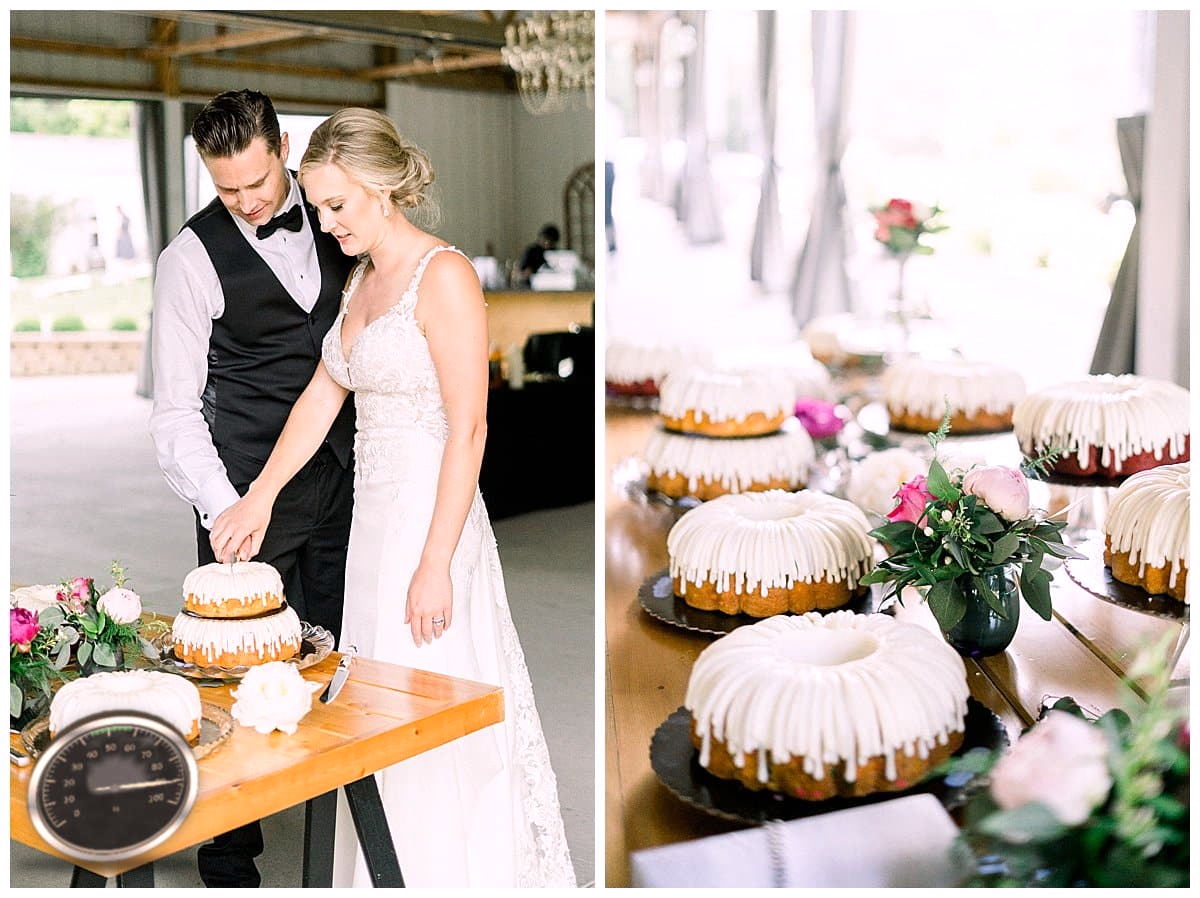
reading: 90 %
